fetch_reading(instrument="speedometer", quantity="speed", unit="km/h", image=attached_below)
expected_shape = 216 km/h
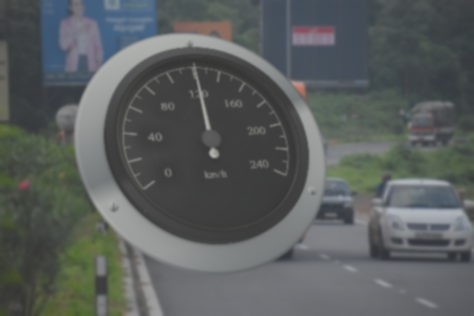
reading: 120 km/h
